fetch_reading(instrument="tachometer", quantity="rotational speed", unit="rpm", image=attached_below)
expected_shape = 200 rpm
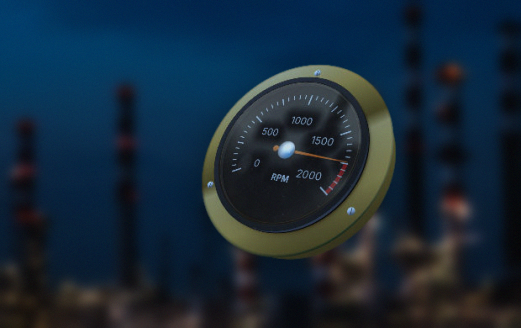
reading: 1750 rpm
